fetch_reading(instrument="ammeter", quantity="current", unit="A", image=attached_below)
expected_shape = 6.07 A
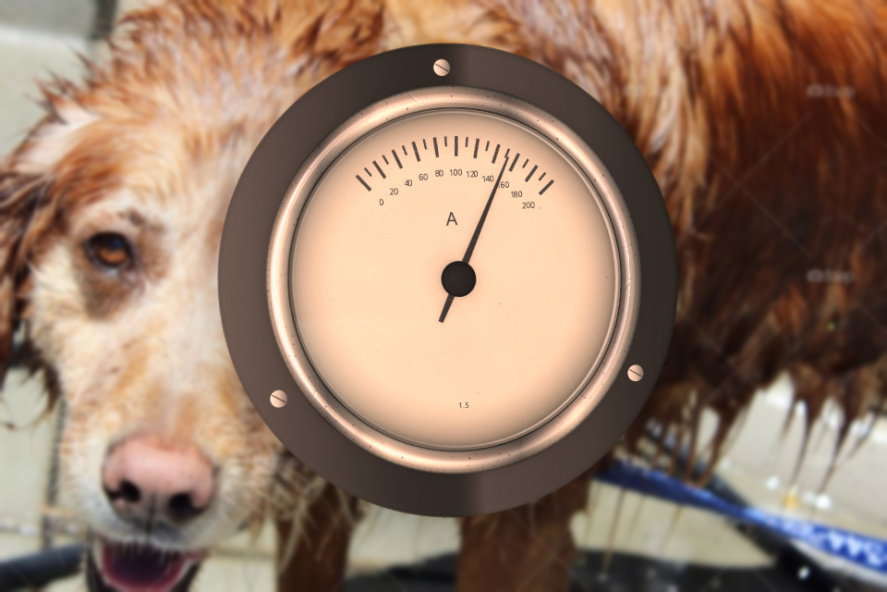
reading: 150 A
